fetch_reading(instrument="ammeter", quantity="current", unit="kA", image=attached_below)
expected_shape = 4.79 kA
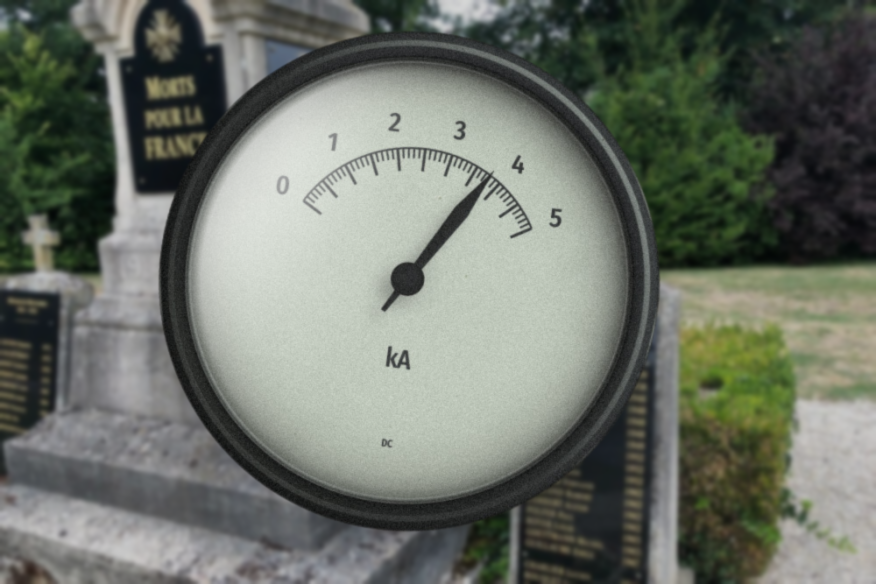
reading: 3.8 kA
